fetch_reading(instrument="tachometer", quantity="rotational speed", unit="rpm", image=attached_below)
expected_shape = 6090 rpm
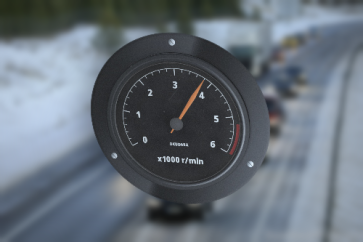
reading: 3800 rpm
